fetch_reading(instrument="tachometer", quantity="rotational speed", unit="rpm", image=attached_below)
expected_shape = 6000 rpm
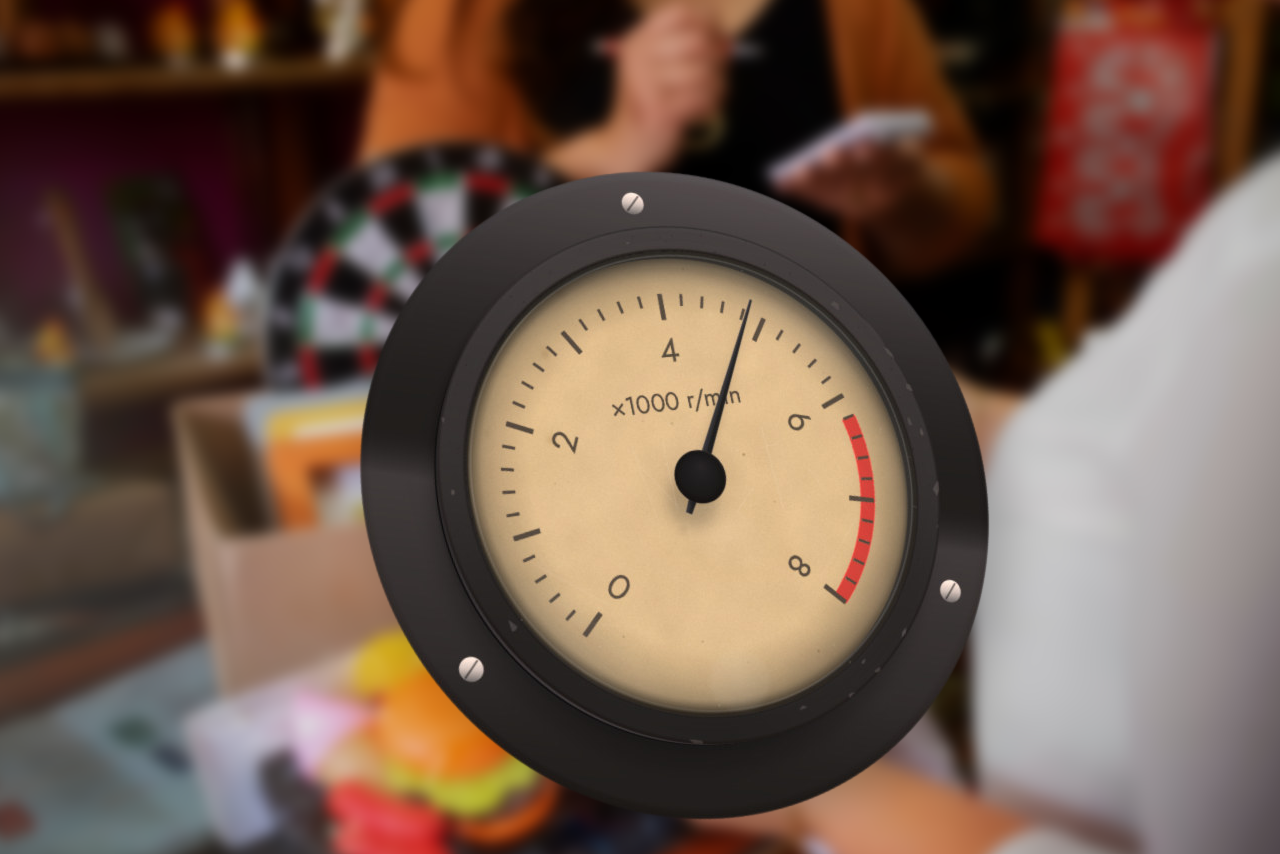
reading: 4800 rpm
